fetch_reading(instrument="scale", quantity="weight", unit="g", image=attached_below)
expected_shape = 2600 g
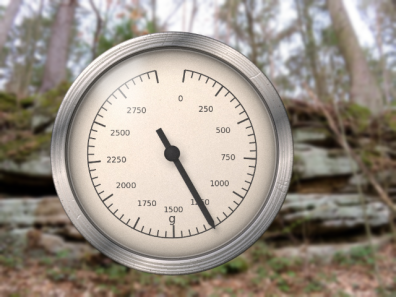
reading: 1250 g
